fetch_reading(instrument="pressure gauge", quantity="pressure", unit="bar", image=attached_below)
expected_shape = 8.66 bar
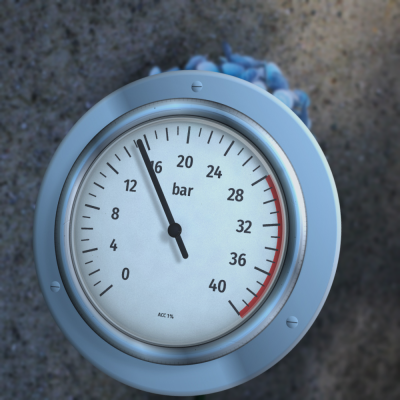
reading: 15.5 bar
